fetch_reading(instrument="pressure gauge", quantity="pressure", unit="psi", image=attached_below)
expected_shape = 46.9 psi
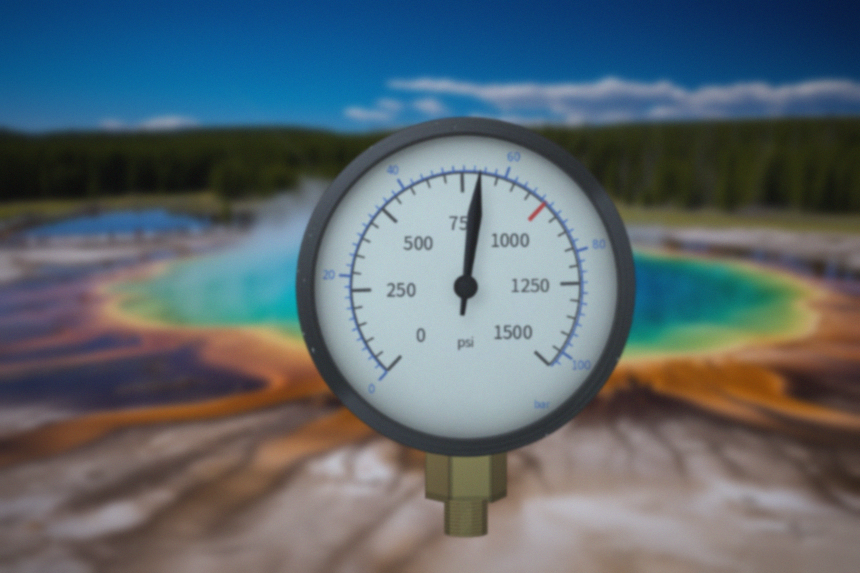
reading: 800 psi
